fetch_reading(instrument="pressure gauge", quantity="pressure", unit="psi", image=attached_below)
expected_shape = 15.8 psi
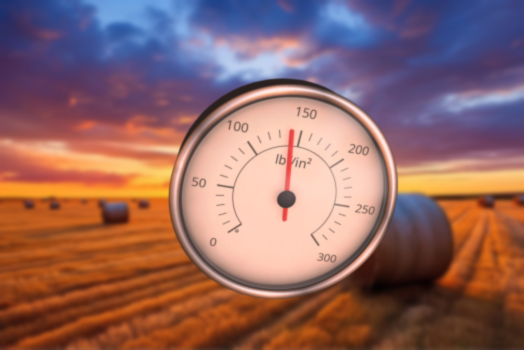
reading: 140 psi
